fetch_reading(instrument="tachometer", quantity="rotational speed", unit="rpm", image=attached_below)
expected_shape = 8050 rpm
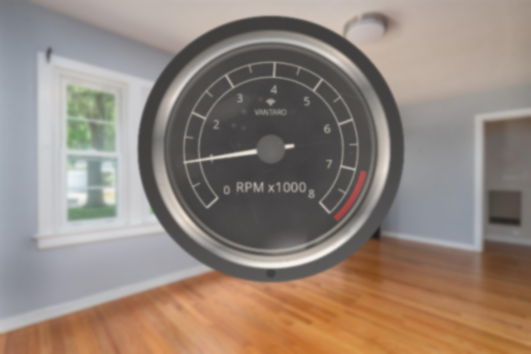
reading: 1000 rpm
